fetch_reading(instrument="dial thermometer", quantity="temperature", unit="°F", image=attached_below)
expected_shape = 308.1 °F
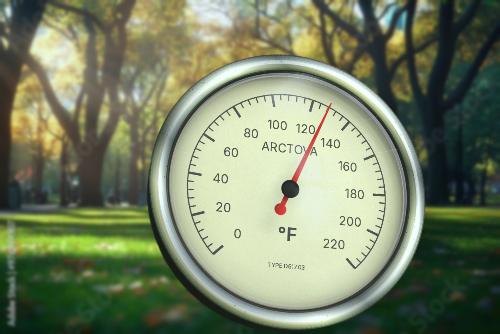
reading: 128 °F
